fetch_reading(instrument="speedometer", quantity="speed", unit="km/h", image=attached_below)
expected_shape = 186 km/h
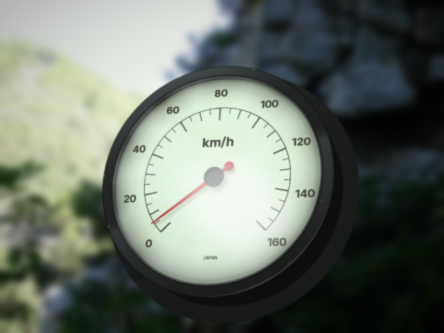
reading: 5 km/h
